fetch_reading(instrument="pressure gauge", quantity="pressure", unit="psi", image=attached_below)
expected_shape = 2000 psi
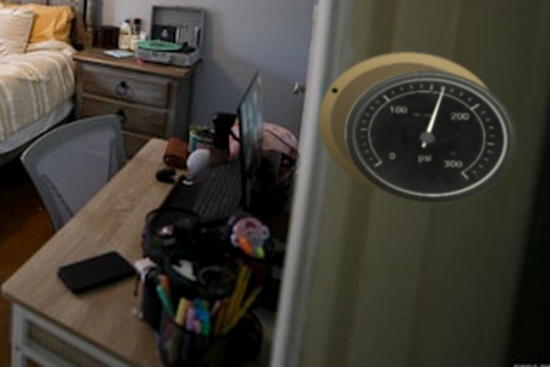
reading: 160 psi
